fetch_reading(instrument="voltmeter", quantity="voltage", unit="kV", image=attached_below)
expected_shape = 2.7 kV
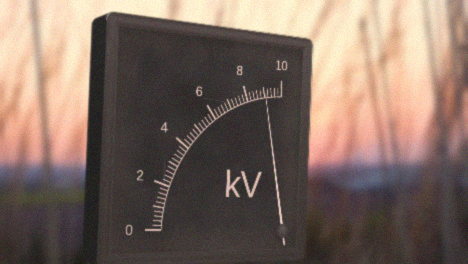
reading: 9 kV
